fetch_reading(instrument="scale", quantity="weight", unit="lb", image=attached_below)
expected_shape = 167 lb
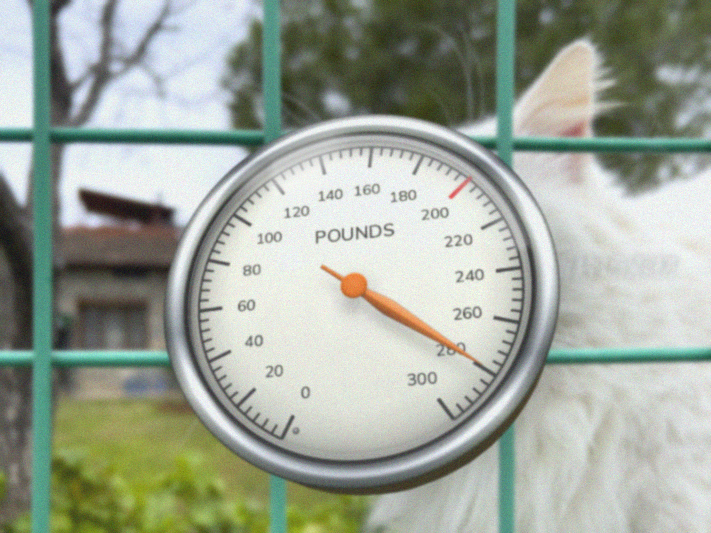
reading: 280 lb
